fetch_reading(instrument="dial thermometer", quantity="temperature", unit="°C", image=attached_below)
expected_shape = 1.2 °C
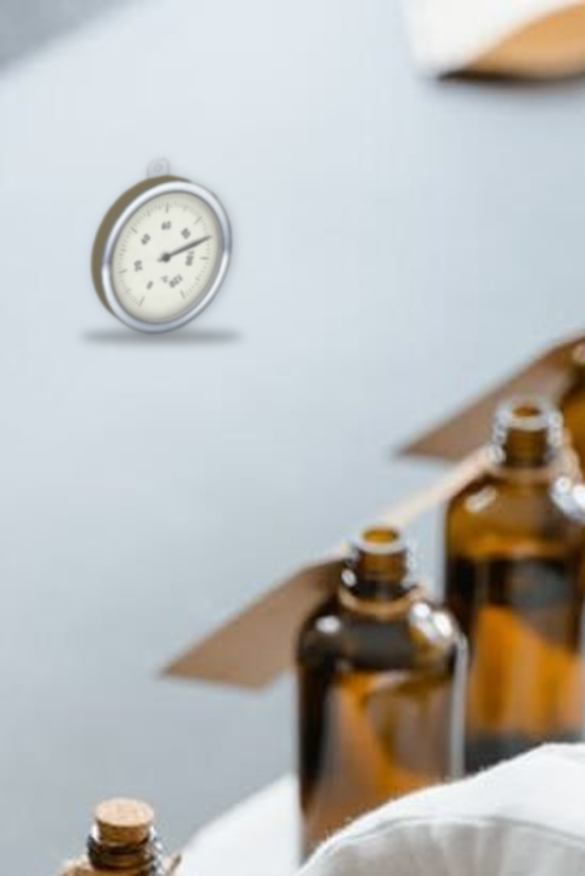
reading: 90 °C
